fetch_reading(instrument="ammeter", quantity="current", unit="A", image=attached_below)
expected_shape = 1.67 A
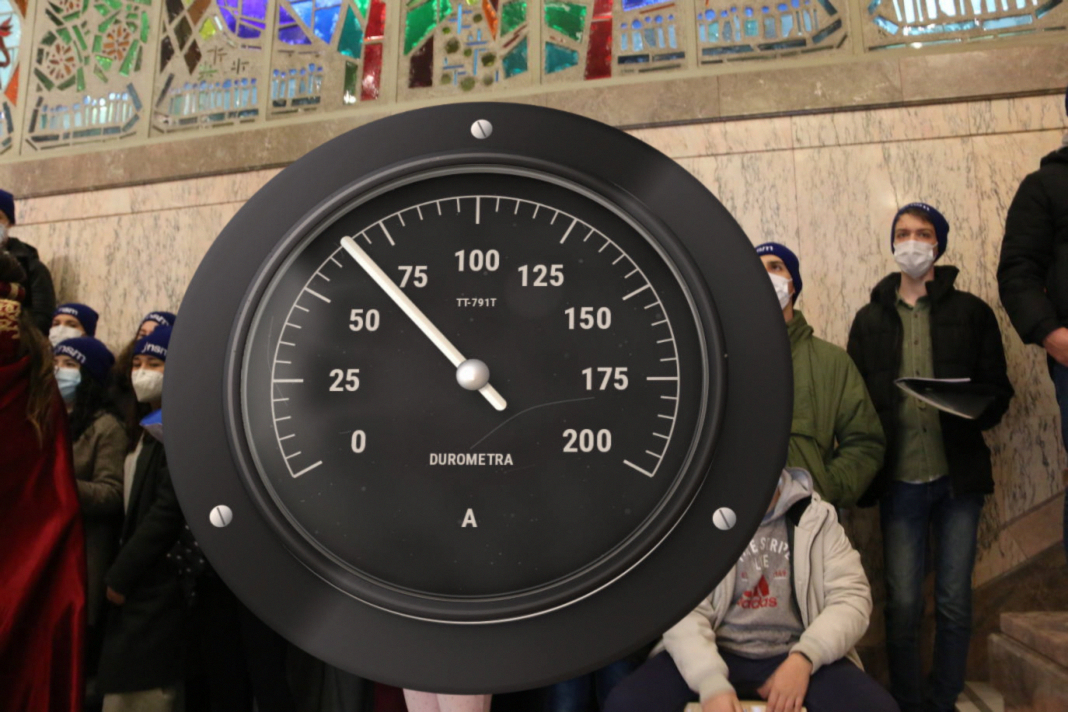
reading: 65 A
